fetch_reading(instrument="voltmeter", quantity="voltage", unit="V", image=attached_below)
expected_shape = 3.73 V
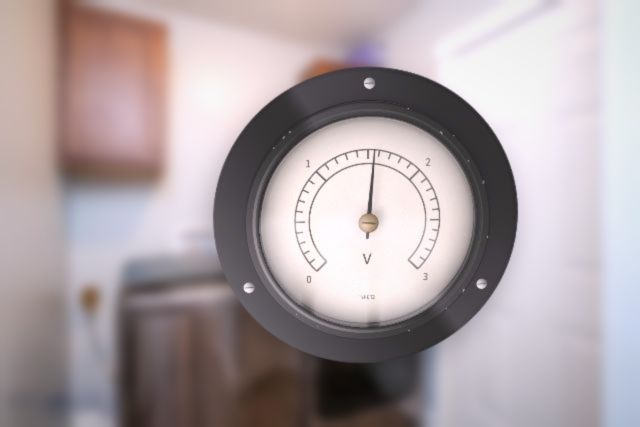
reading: 1.55 V
